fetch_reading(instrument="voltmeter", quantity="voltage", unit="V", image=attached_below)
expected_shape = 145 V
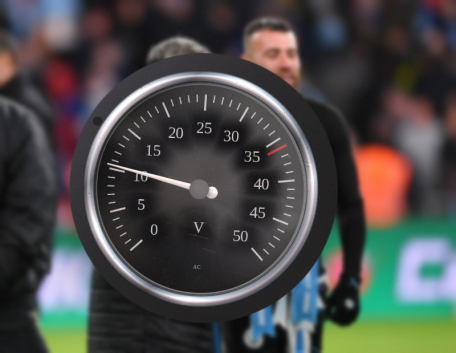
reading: 10.5 V
